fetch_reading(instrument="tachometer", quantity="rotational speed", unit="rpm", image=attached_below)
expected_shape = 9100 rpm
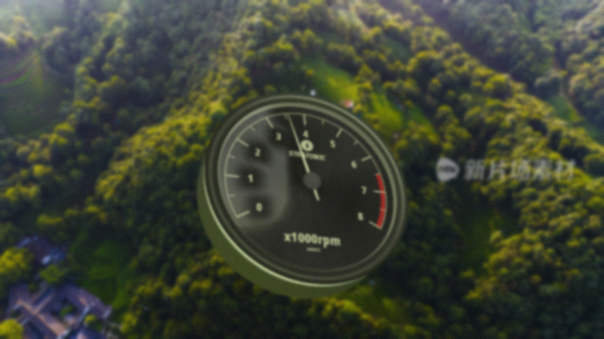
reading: 3500 rpm
